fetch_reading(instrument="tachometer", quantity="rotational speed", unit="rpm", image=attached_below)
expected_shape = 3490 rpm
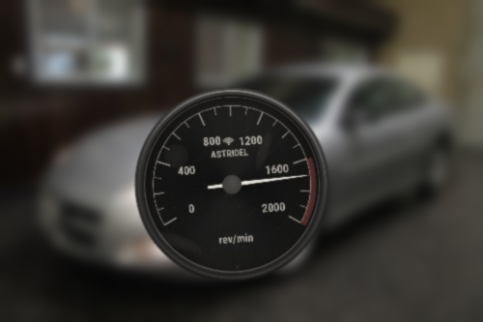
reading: 1700 rpm
